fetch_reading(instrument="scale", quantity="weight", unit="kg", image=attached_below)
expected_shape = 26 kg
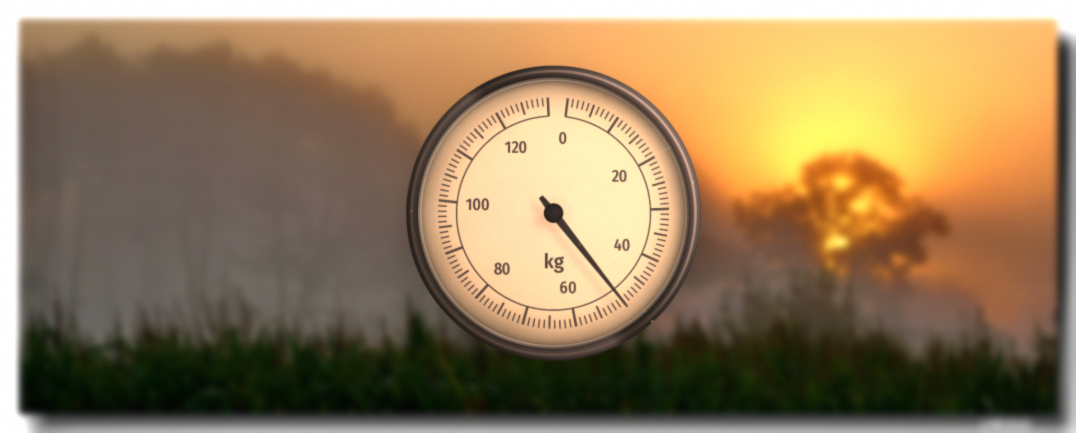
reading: 50 kg
